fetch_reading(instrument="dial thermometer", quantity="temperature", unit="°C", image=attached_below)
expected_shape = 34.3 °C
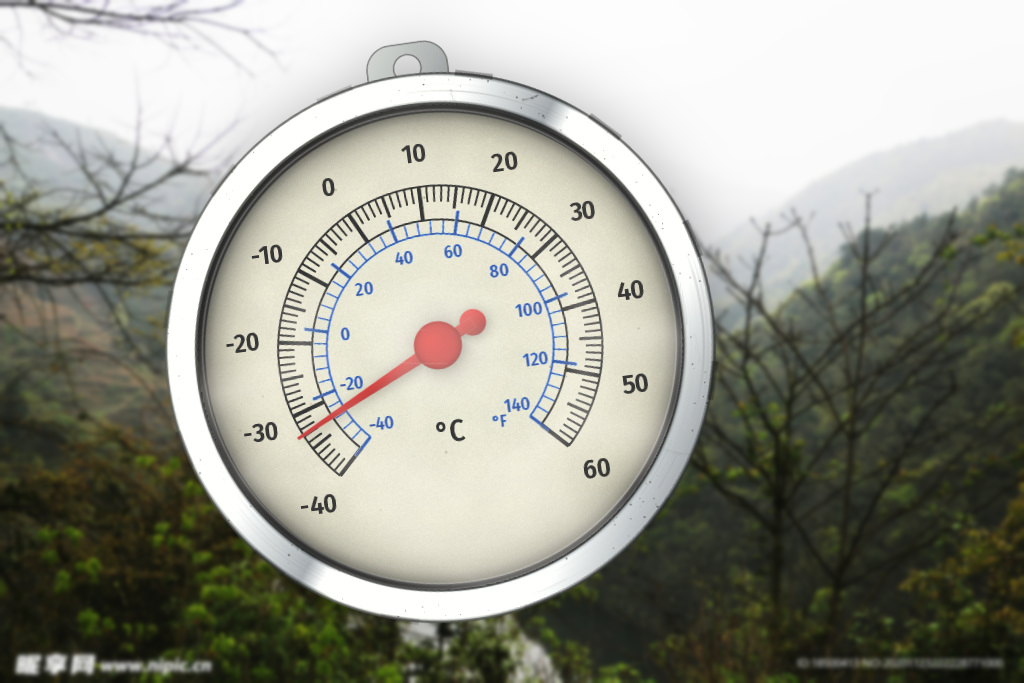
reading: -33 °C
